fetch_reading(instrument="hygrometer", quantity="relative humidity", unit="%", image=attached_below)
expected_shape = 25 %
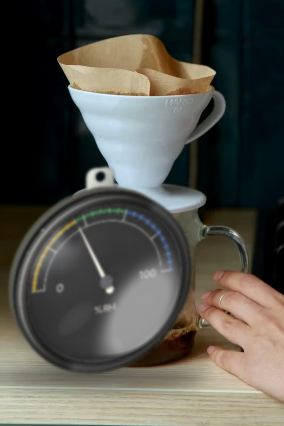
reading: 36 %
